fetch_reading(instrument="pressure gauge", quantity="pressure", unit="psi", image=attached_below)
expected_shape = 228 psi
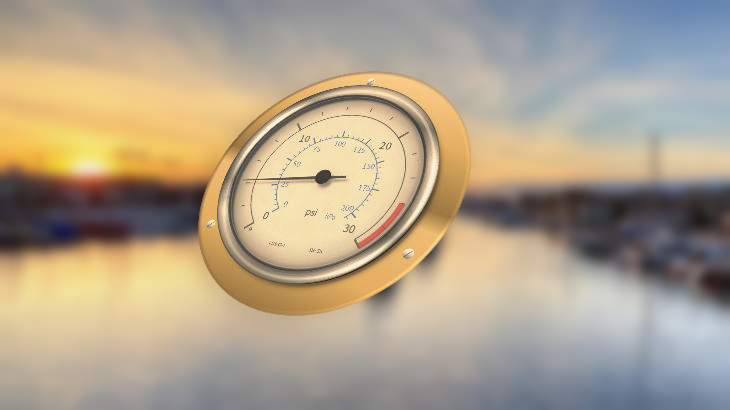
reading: 4 psi
